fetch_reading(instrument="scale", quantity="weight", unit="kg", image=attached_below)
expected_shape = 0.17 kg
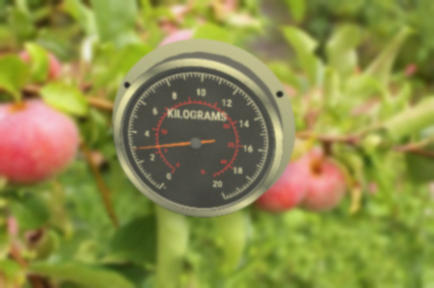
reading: 3 kg
